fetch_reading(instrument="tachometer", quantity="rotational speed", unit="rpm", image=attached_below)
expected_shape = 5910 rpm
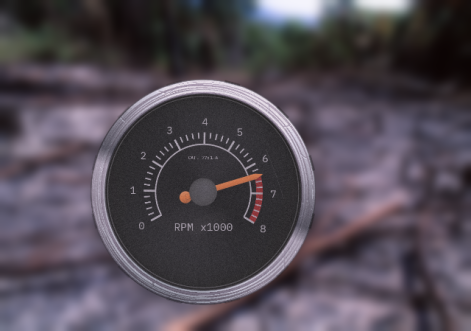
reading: 6400 rpm
